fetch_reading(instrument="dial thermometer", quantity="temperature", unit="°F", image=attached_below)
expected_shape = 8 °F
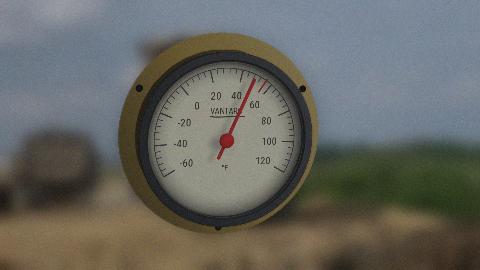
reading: 48 °F
